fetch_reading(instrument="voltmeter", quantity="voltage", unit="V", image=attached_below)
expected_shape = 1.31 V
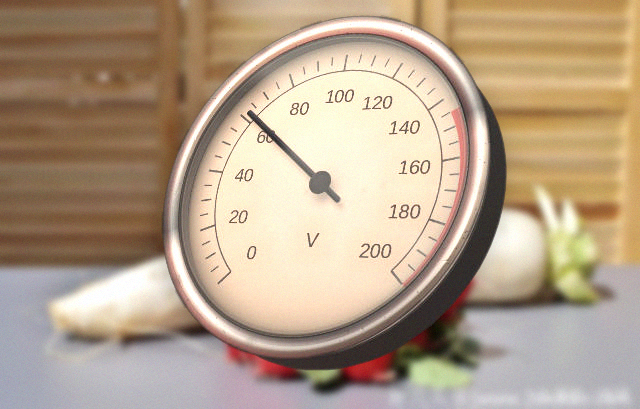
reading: 62.5 V
